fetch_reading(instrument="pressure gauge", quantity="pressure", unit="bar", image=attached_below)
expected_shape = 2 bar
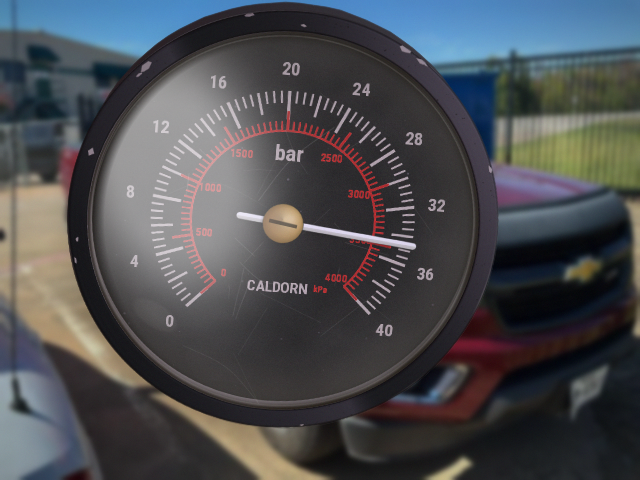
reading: 34.5 bar
